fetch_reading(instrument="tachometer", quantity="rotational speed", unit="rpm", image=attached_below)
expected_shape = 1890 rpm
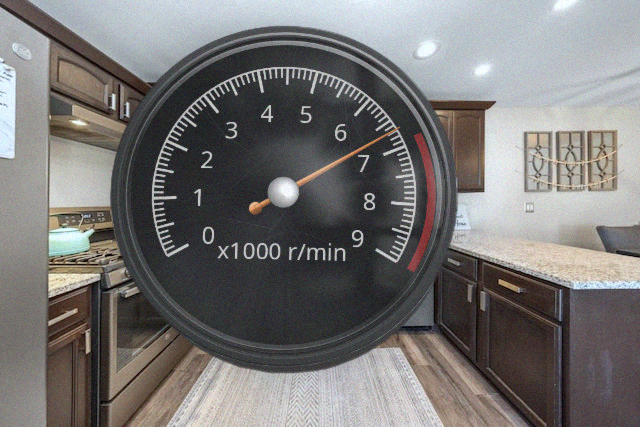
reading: 6700 rpm
